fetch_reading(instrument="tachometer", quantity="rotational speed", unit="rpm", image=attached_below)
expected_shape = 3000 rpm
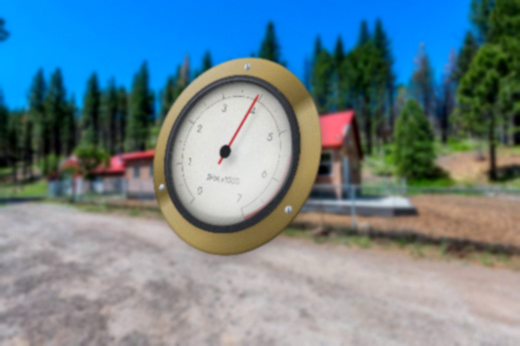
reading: 4000 rpm
